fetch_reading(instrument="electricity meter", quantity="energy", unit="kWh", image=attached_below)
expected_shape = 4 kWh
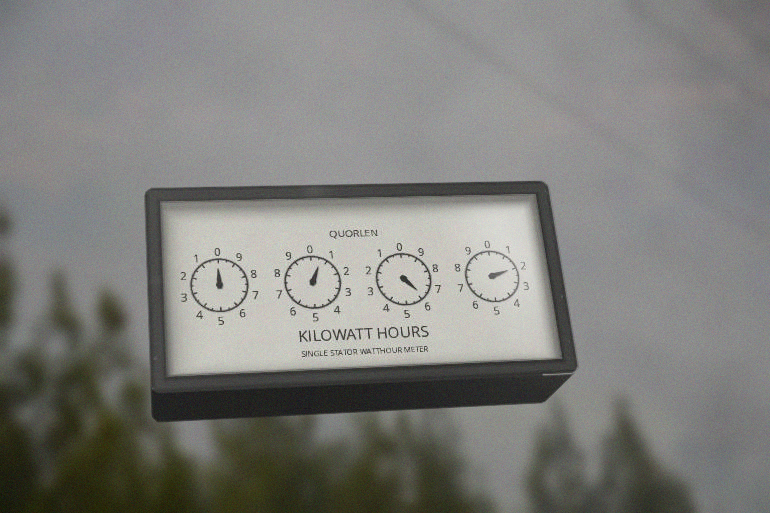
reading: 62 kWh
